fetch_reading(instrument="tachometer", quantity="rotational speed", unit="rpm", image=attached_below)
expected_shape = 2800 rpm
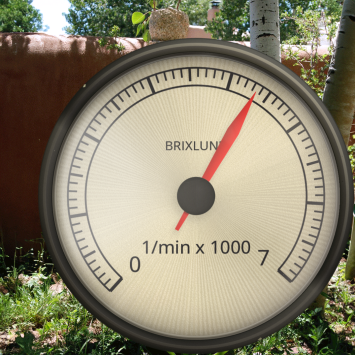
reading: 4350 rpm
